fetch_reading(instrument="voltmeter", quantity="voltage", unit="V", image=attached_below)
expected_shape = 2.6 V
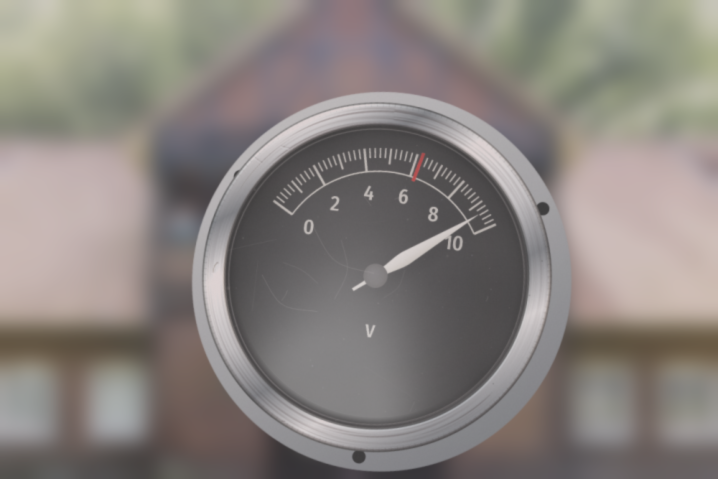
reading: 9.4 V
